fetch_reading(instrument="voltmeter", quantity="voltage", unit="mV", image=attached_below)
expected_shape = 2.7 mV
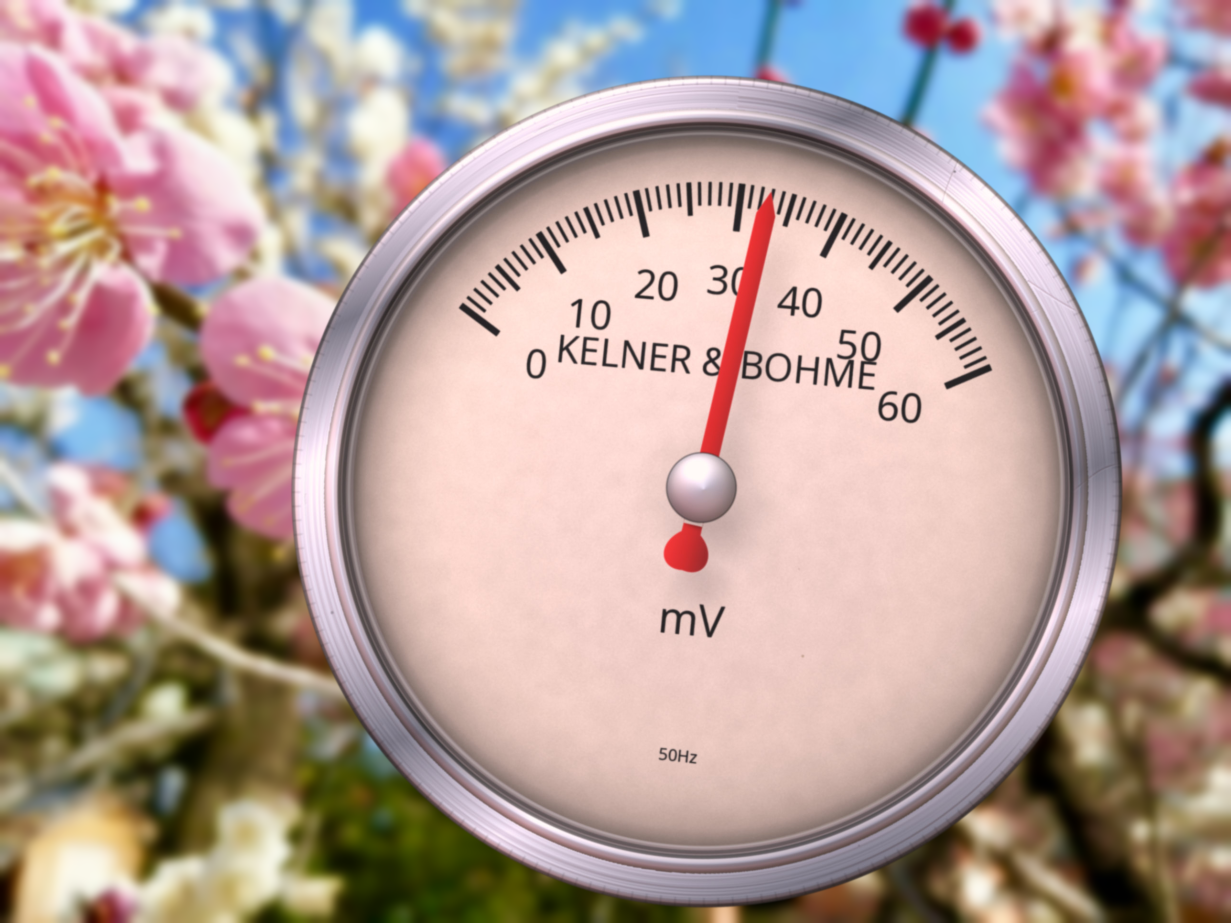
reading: 33 mV
